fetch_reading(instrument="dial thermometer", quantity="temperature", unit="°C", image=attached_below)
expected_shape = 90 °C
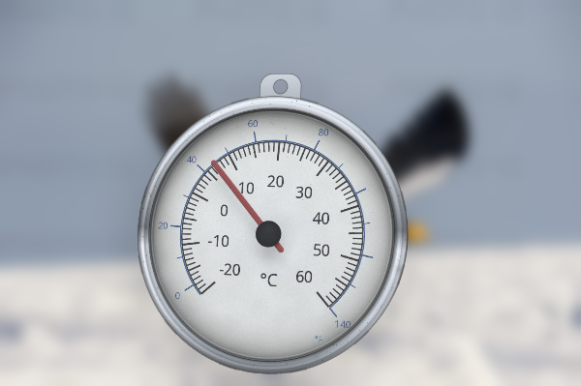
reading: 7 °C
